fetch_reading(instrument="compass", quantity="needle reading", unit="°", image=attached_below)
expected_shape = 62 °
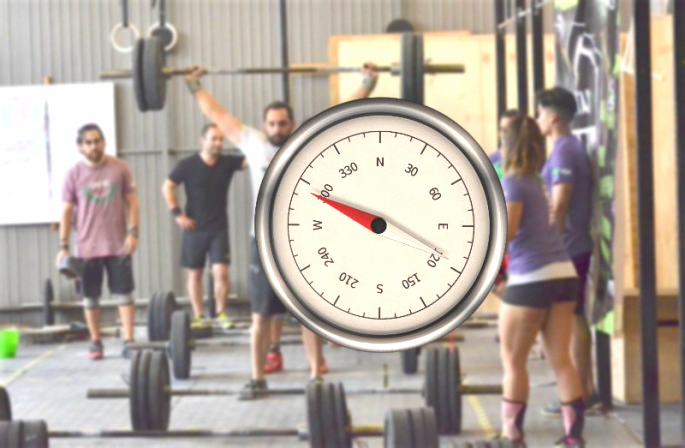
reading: 295 °
